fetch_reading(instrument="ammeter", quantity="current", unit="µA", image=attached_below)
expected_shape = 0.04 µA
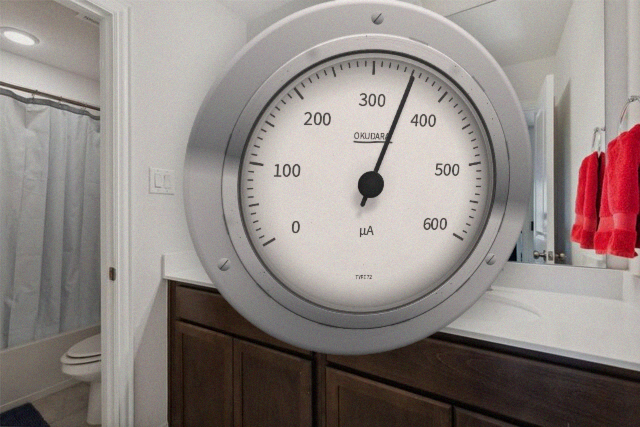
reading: 350 µA
